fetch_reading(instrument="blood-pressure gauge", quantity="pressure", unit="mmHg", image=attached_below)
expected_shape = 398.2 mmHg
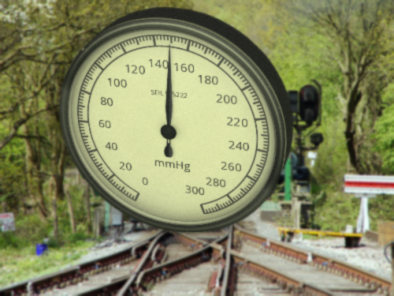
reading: 150 mmHg
